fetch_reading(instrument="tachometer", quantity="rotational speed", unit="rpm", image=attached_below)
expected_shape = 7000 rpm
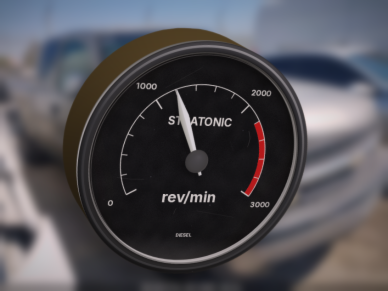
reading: 1200 rpm
